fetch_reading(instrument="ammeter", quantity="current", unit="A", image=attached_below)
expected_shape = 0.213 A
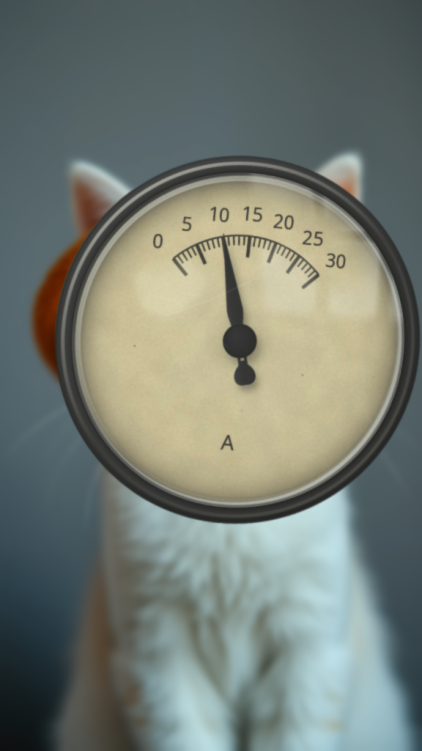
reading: 10 A
